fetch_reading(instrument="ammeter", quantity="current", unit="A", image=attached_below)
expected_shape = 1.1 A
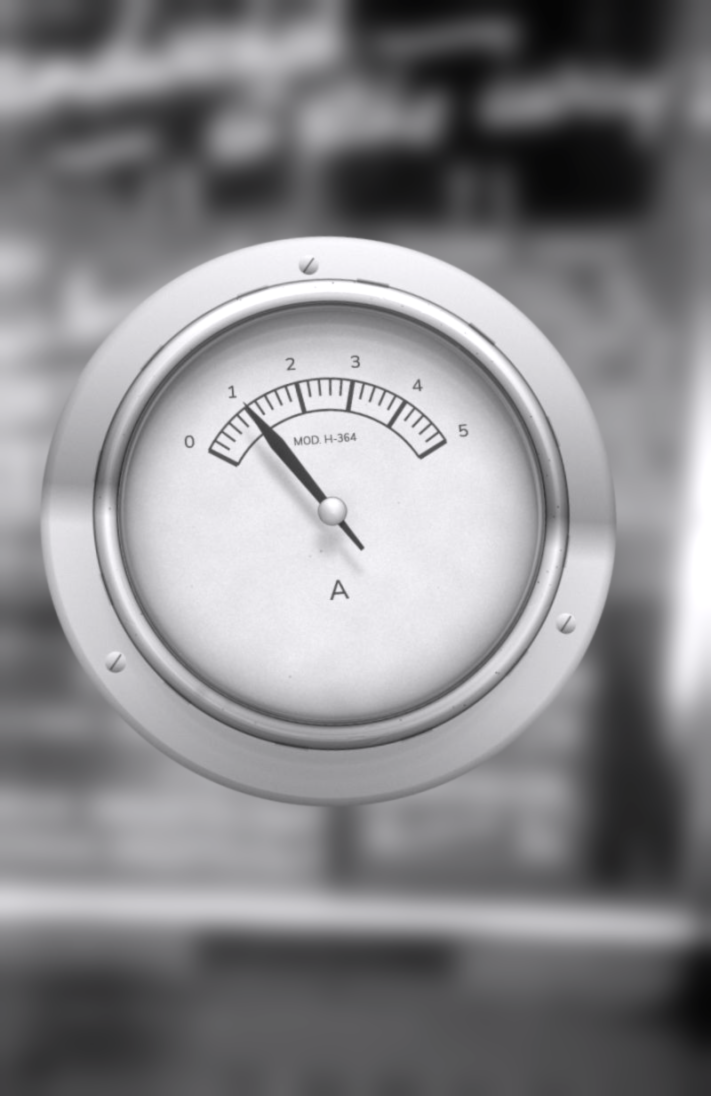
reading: 1 A
